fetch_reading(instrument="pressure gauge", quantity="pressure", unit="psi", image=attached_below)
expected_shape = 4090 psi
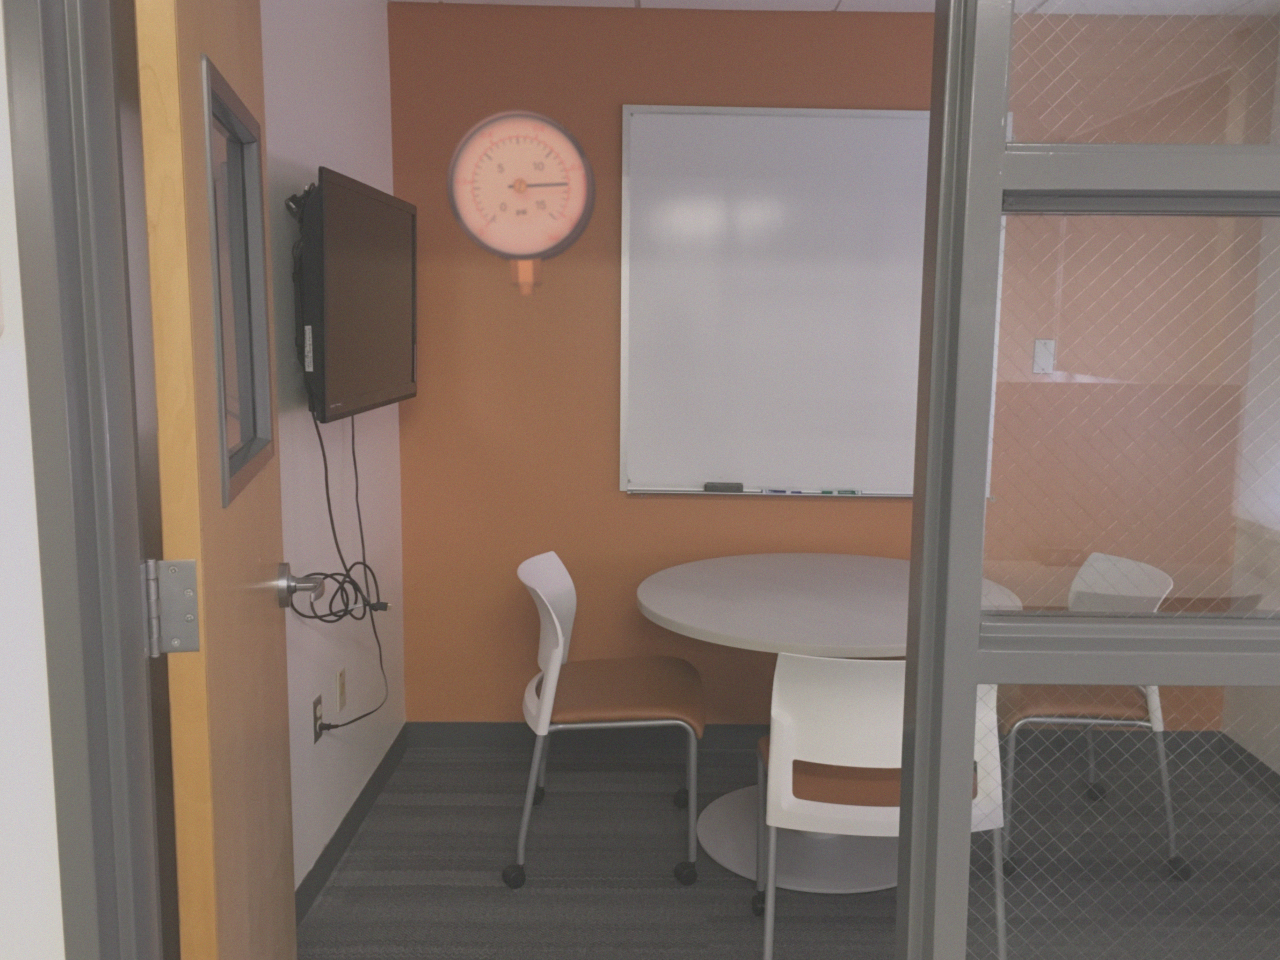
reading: 12.5 psi
